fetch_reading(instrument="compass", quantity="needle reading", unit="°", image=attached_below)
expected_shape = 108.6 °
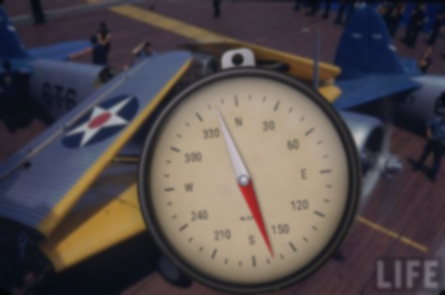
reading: 165 °
